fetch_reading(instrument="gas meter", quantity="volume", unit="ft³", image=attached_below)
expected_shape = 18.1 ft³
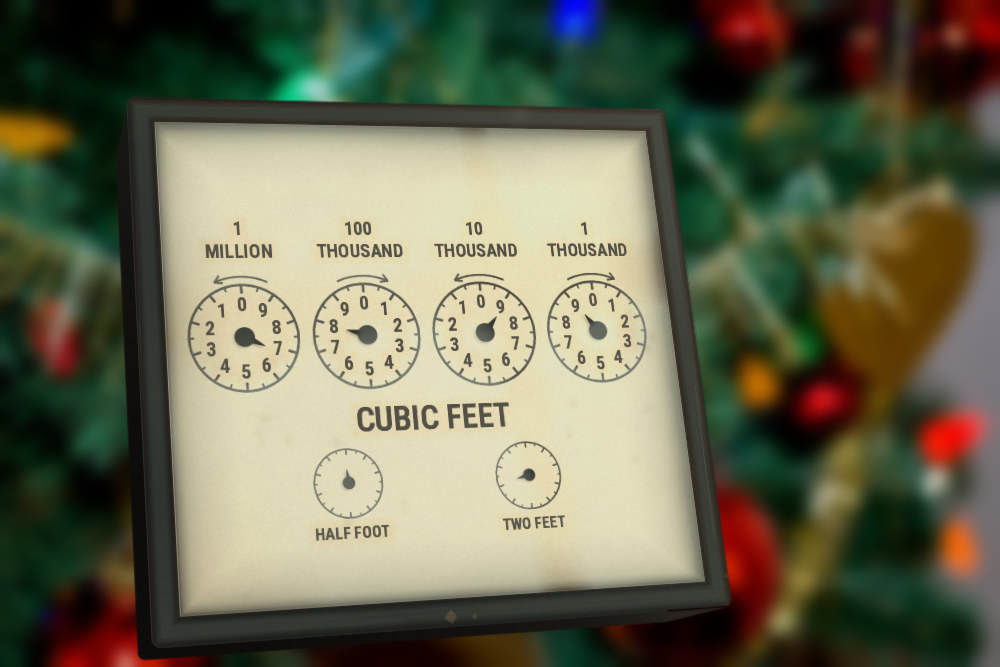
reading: 678900 ft³
